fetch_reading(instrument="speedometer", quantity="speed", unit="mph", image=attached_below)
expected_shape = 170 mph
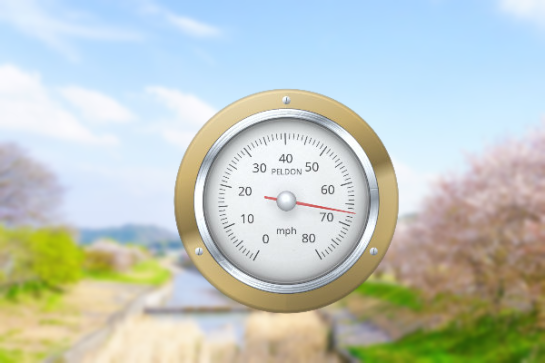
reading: 67 mph
